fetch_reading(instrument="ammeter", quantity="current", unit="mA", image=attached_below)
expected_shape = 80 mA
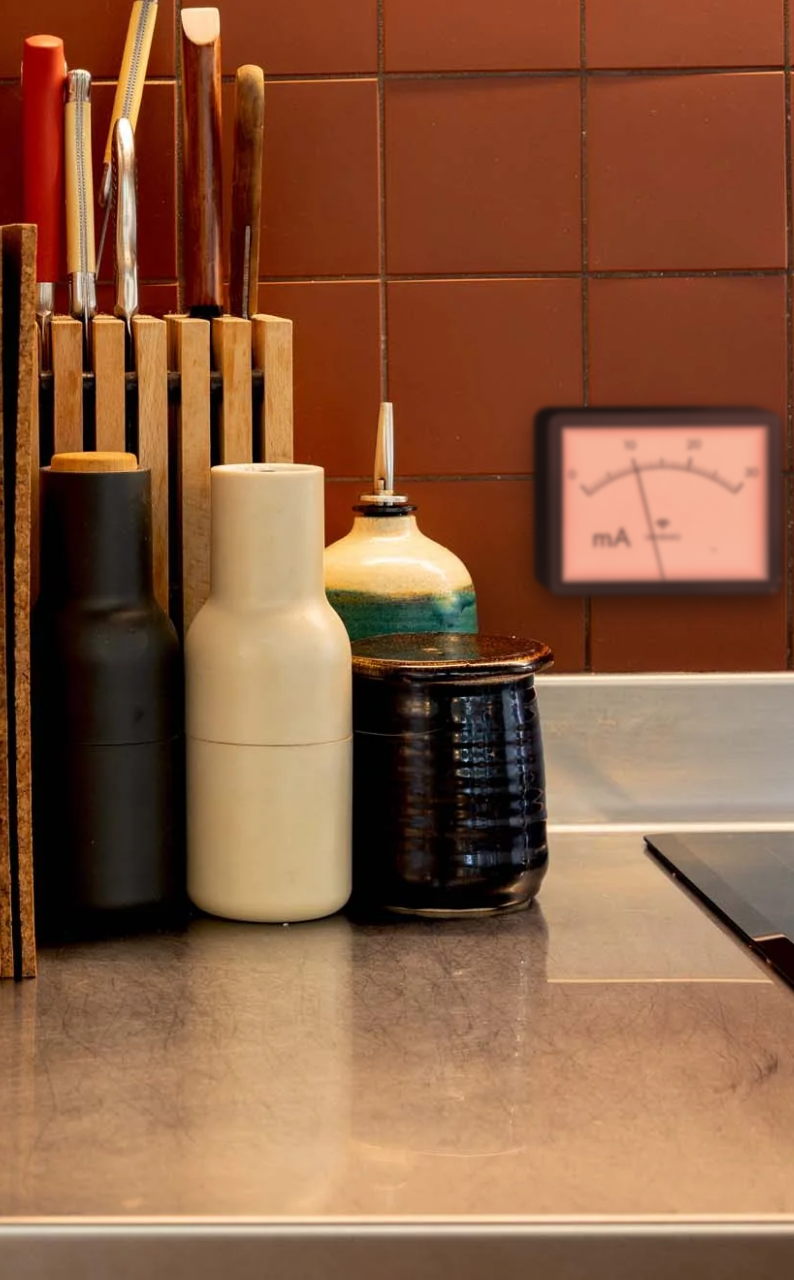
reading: 10 mA
